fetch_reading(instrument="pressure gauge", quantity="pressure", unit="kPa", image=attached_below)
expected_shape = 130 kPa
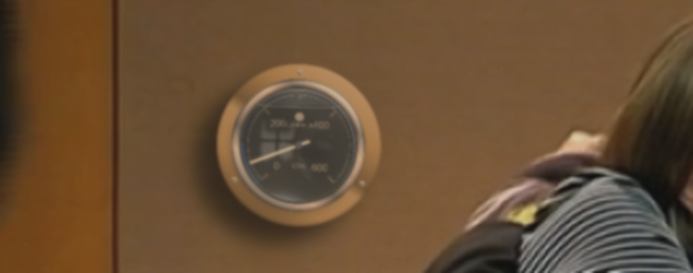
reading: 50 kPa
